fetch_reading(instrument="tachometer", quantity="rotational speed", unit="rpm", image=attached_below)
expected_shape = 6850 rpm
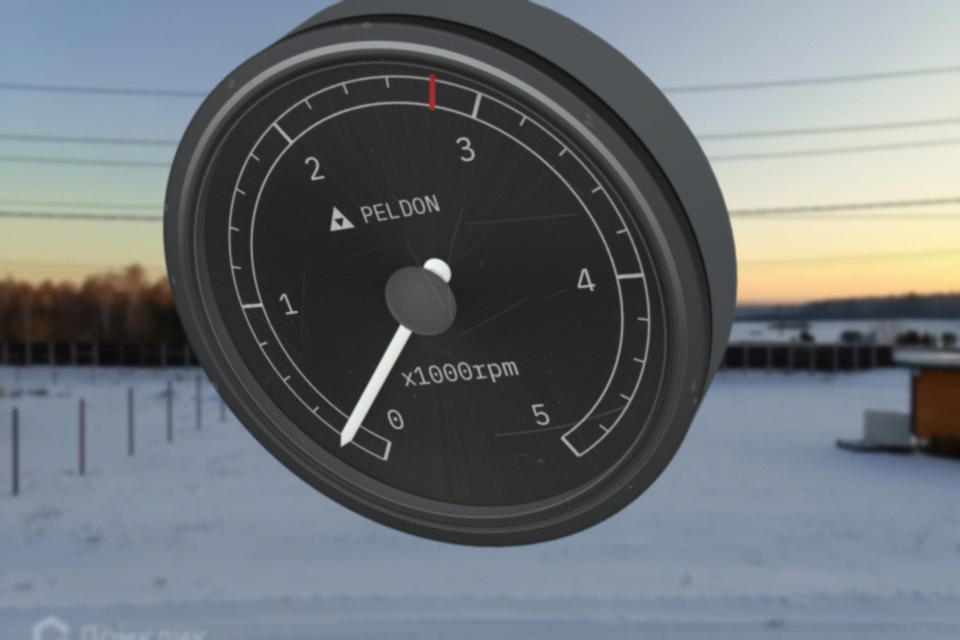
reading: 200 rpm
